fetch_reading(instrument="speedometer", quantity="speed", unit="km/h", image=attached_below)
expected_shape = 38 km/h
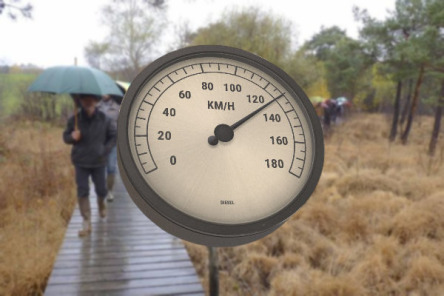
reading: 130 km/h
